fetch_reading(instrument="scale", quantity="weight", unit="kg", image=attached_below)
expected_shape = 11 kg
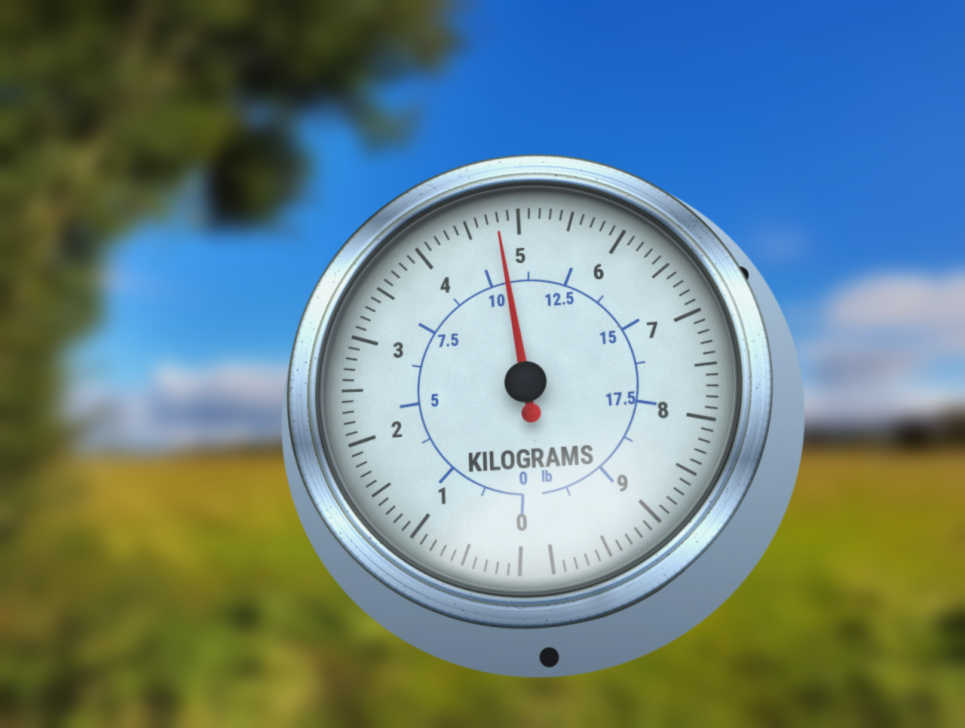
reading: 4.8 kg
